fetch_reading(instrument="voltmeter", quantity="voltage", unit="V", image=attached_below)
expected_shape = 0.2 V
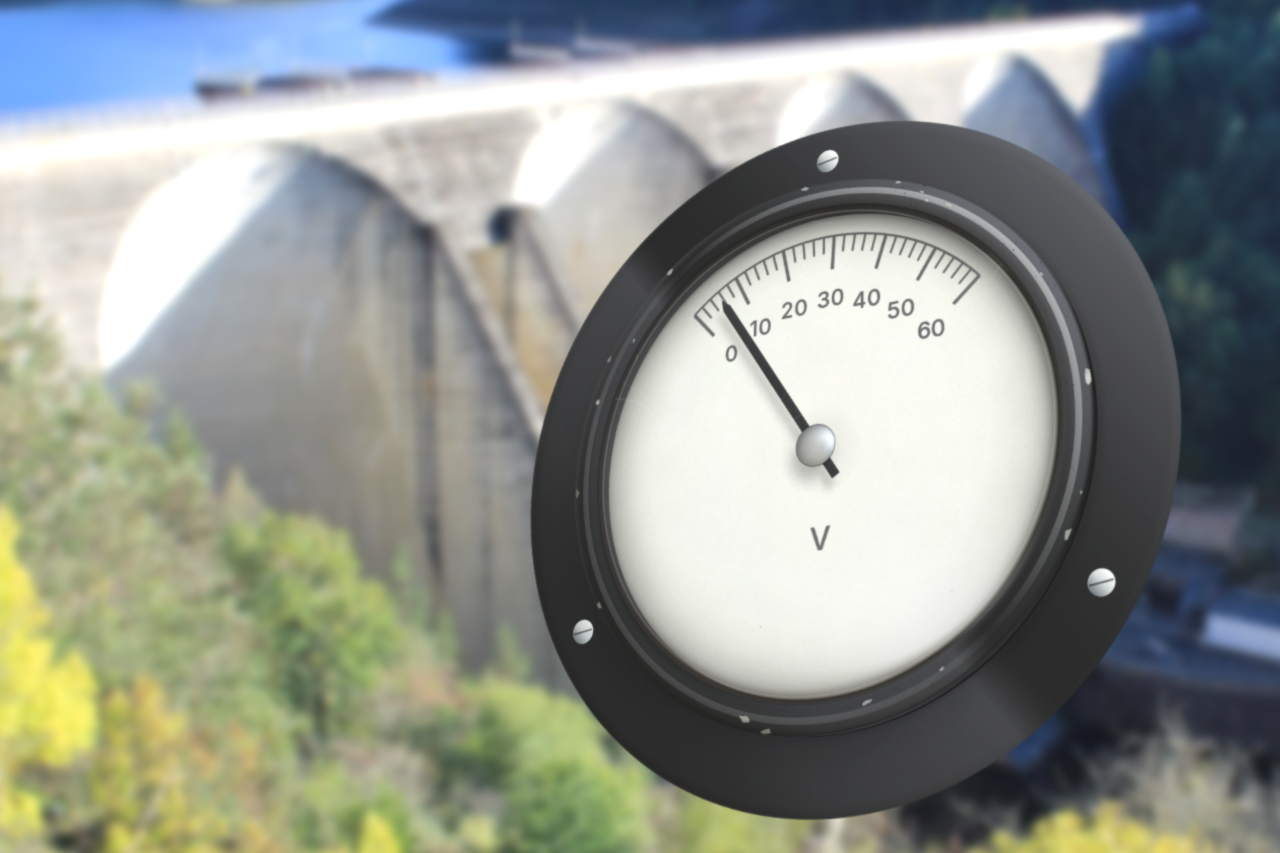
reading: 6 V
